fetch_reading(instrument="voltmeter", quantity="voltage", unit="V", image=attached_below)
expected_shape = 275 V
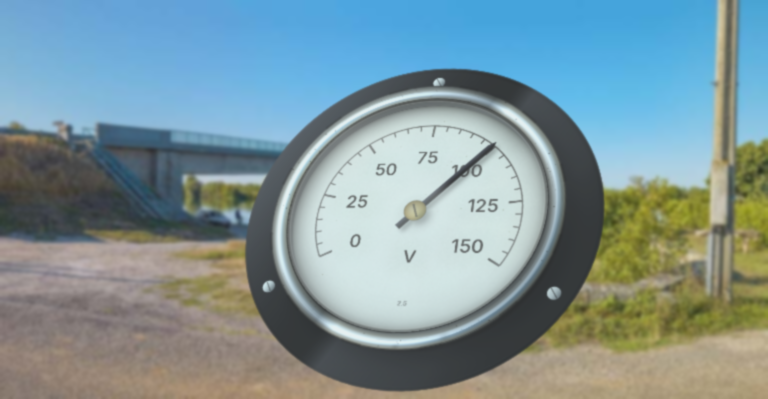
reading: 100 V
